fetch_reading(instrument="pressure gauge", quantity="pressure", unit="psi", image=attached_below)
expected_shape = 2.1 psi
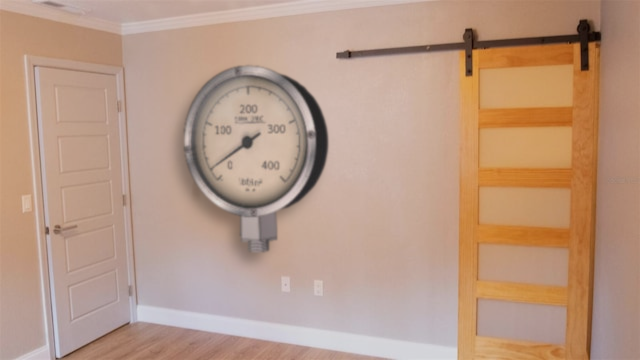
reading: 20 psi
